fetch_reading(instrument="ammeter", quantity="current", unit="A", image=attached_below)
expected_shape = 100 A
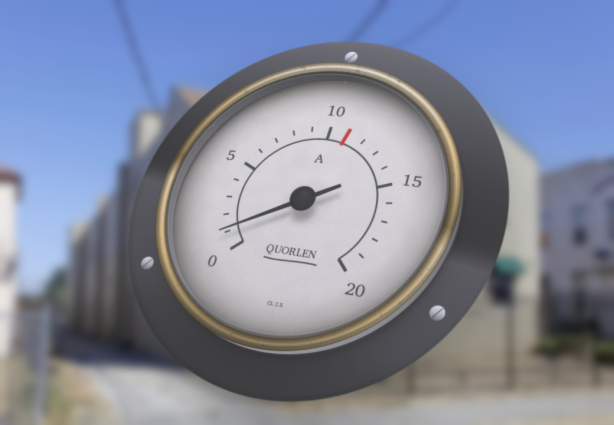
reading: 1 A
